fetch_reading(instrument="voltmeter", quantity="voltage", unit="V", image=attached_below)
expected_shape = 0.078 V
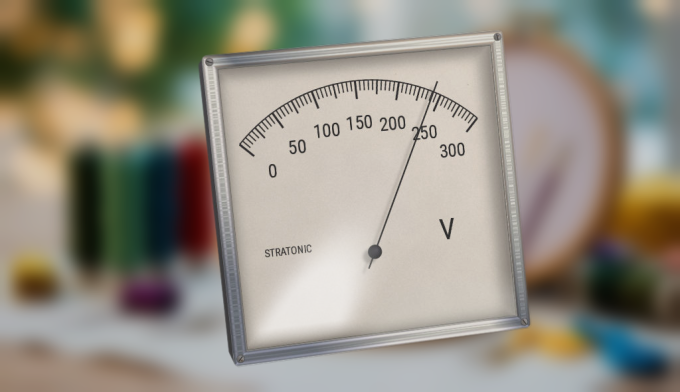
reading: 240 V
